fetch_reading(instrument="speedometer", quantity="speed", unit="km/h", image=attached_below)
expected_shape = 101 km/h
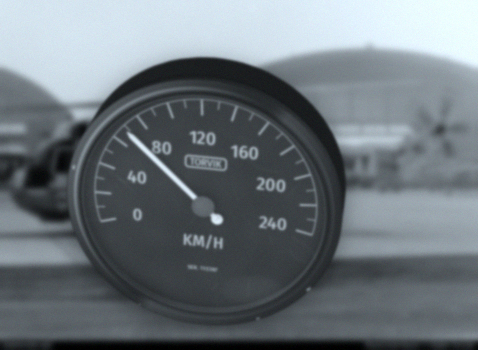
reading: 70 km/h
